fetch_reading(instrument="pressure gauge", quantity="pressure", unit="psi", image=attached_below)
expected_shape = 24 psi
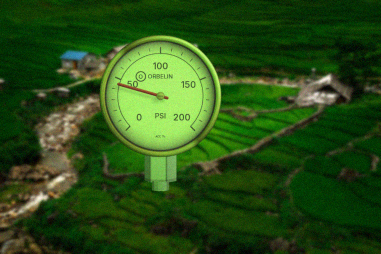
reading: 45 psi
